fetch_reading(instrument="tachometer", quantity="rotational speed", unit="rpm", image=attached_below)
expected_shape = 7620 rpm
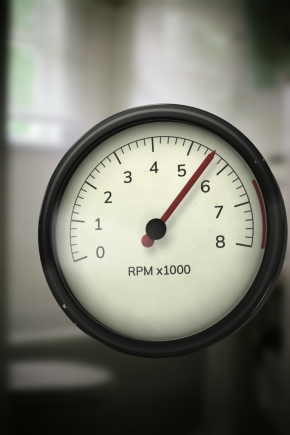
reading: 5600 rpm
